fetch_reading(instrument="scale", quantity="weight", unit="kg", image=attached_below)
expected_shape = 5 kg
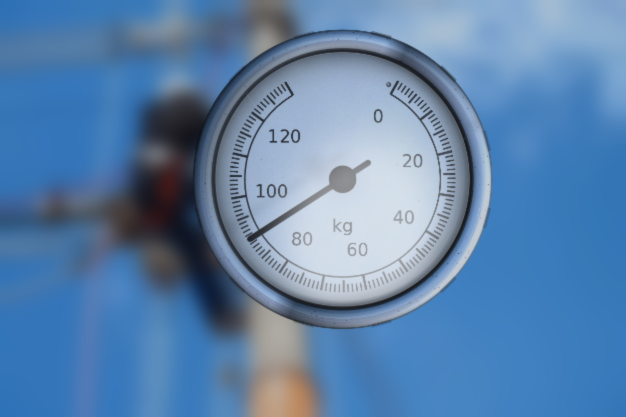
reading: 90 kg
